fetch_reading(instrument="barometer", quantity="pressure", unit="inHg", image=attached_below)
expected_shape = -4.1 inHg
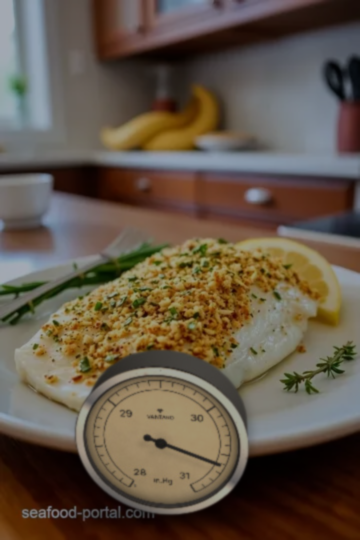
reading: 30.6 inHg
